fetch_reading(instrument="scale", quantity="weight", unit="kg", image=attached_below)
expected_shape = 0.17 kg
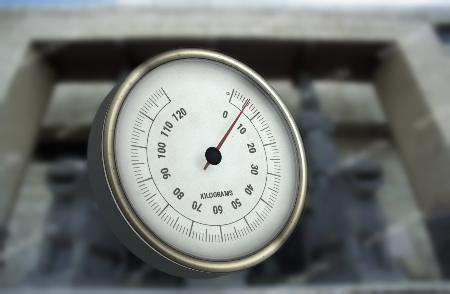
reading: 5 kg
